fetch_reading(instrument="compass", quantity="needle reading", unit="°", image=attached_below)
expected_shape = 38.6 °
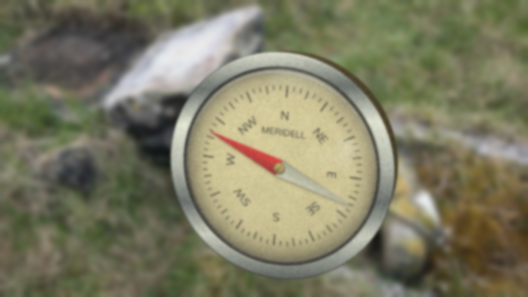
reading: 290 °
